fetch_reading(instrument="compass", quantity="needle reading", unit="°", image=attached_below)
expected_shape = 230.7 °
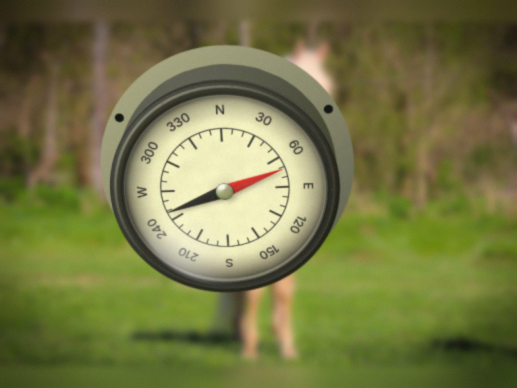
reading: 70 °
